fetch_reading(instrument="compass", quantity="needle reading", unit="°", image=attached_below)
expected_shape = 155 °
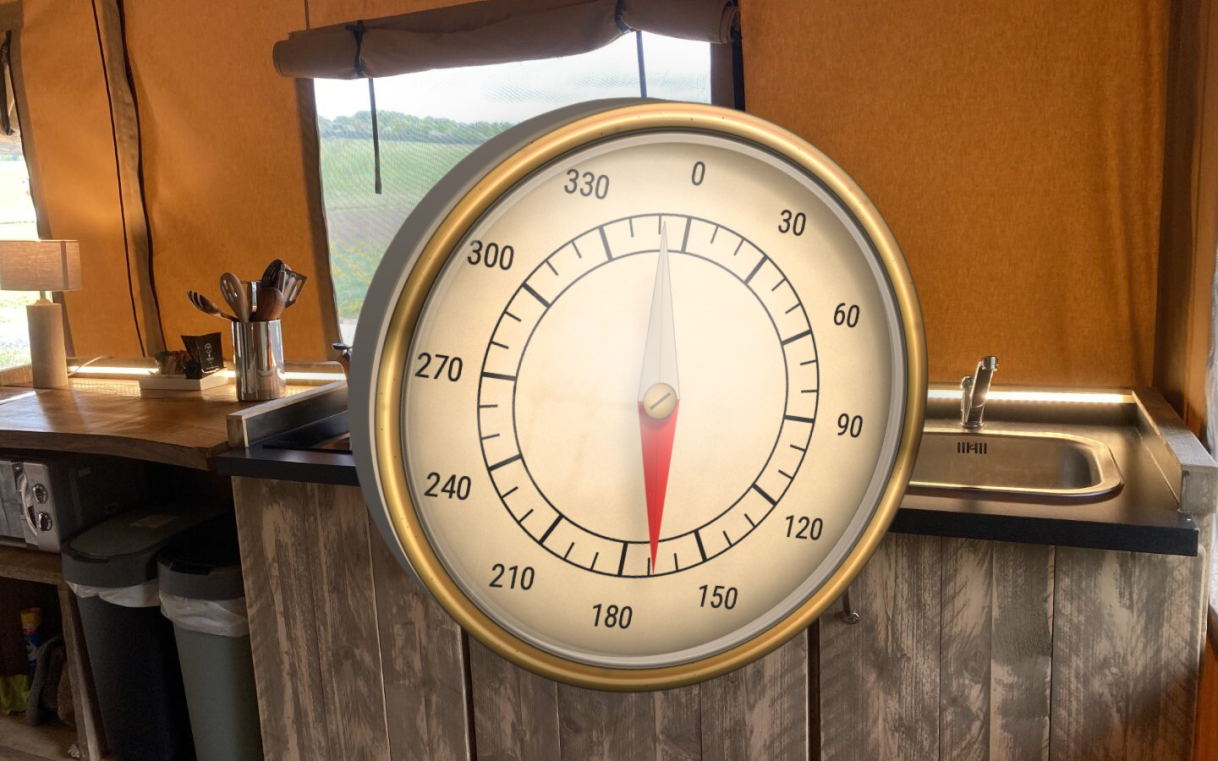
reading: 170 °
